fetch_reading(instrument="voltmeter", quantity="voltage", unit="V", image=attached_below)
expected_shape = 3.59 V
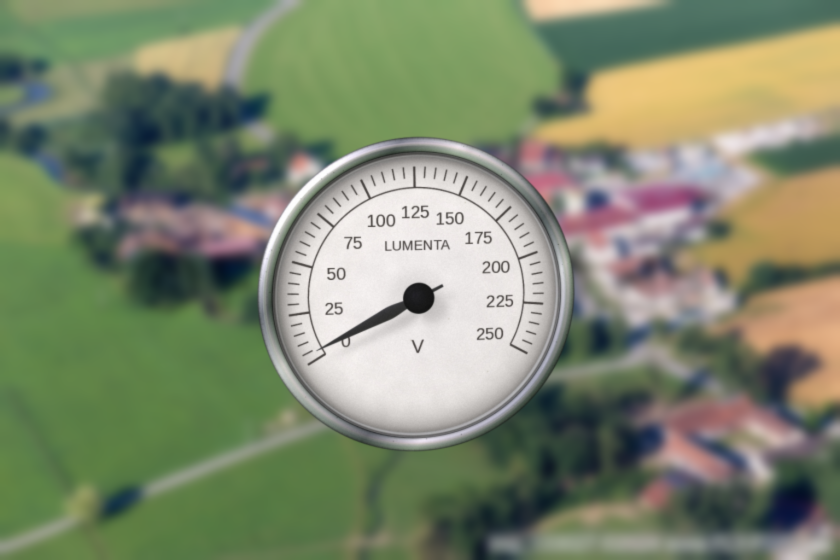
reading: 5 V
